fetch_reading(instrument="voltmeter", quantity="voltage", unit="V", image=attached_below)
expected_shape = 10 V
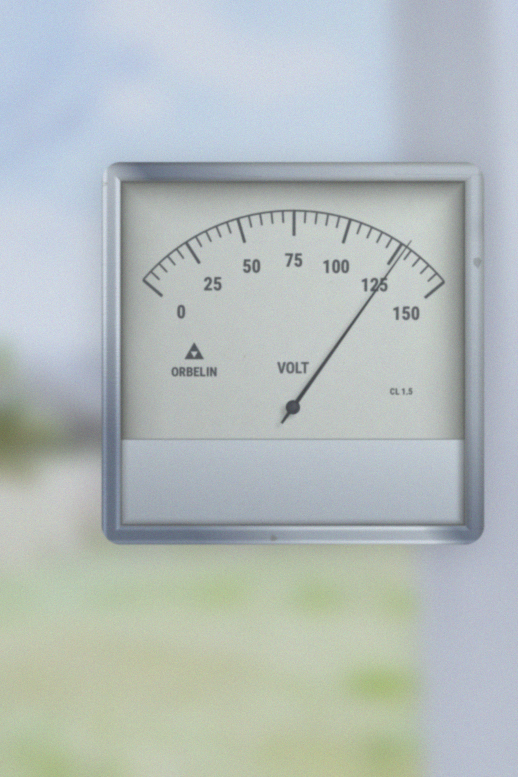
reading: 127.5 V
